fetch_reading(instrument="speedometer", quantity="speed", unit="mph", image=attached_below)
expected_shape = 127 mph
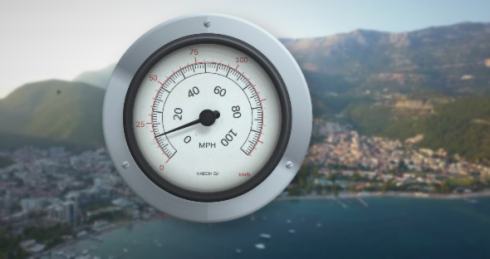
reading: 10 mph
